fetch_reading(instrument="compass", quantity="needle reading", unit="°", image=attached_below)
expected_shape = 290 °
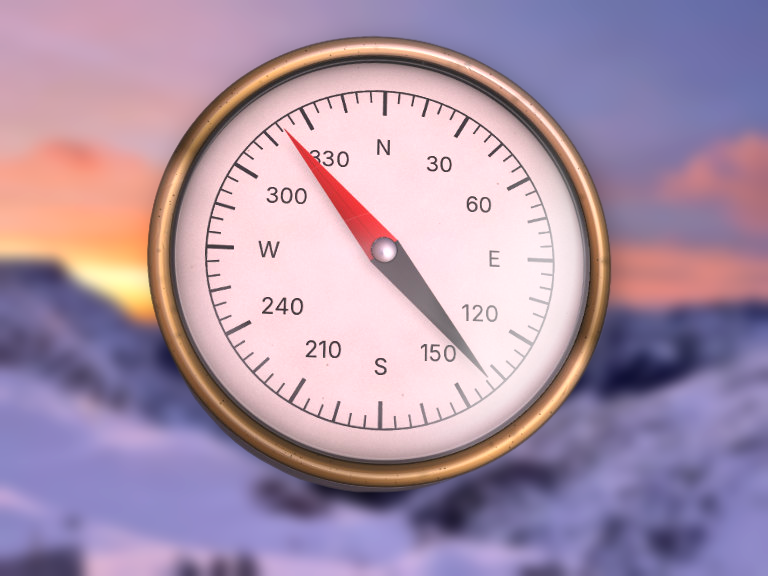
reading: 320 °
